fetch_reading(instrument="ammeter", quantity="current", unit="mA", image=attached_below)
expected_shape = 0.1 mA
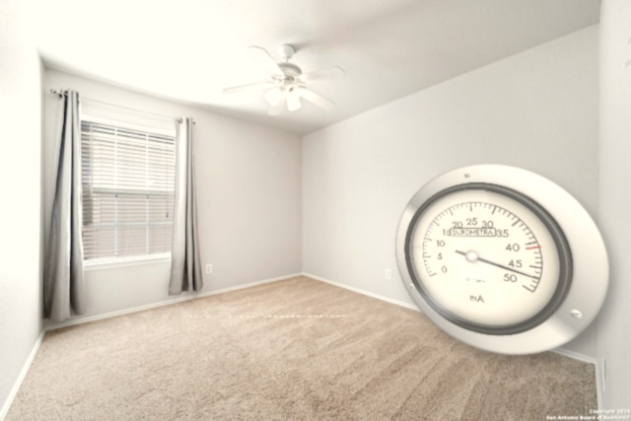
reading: 47 mA
